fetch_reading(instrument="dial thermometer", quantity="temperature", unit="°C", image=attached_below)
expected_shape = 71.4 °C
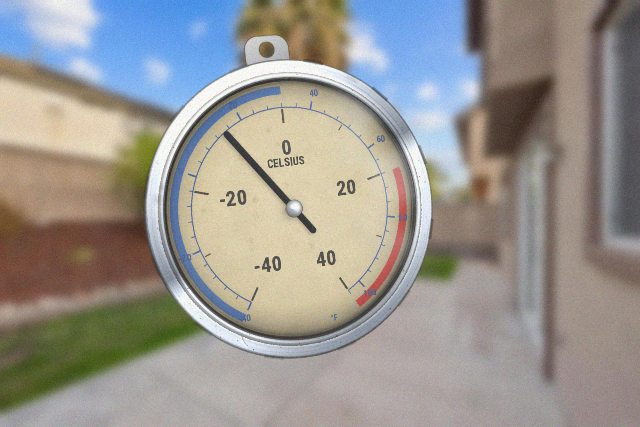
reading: -10 °C
